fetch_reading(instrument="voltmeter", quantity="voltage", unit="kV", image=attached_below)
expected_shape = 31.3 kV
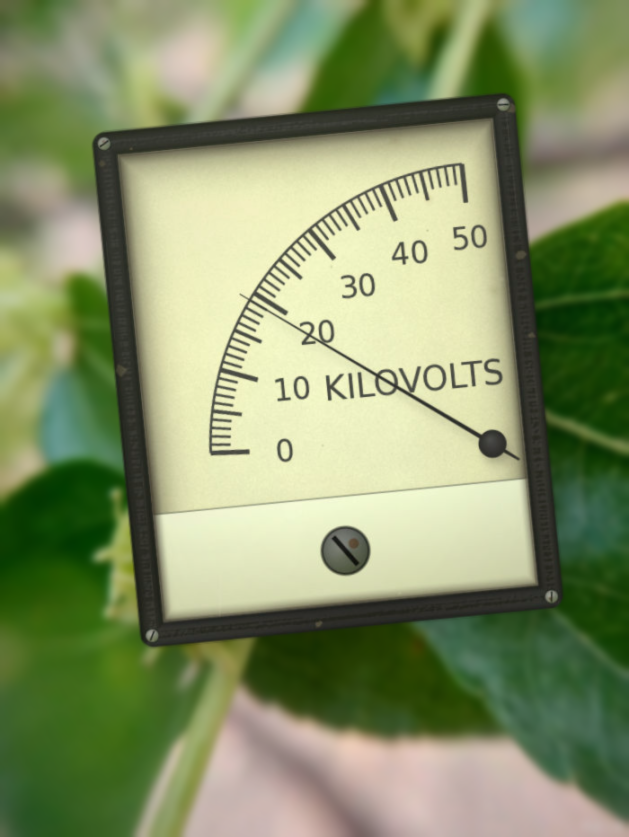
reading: 19 kV
